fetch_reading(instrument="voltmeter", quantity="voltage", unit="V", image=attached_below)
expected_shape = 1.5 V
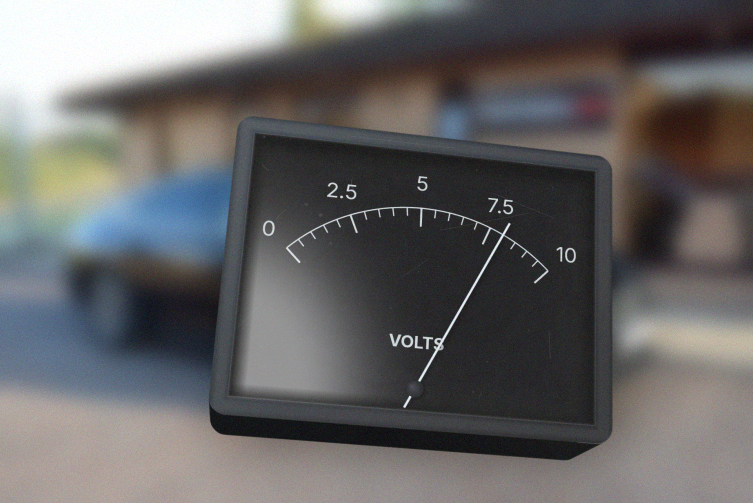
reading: 8 V
